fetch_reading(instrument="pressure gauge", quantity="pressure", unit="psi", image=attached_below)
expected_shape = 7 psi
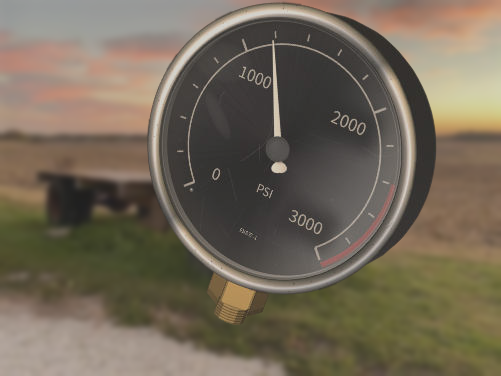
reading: 1200 psi
